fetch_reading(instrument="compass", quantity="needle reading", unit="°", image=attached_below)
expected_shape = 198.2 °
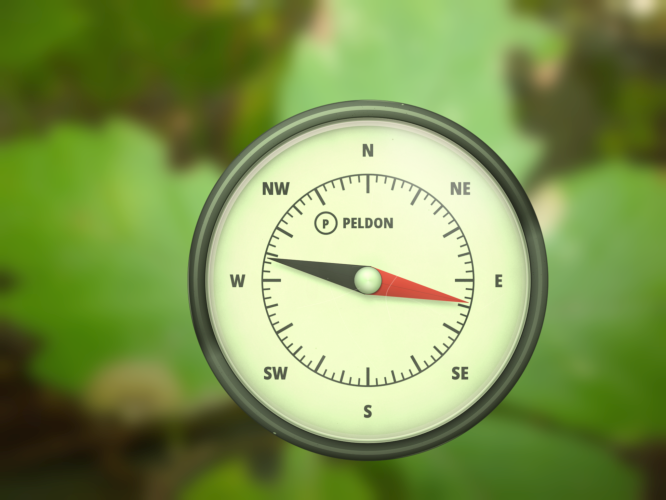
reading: 102.5 °
